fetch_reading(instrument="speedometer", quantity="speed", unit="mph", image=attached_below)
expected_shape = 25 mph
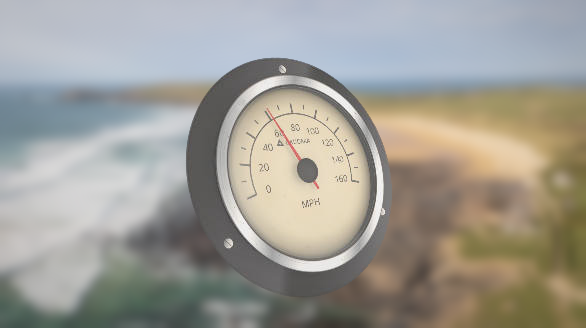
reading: 60 mph
